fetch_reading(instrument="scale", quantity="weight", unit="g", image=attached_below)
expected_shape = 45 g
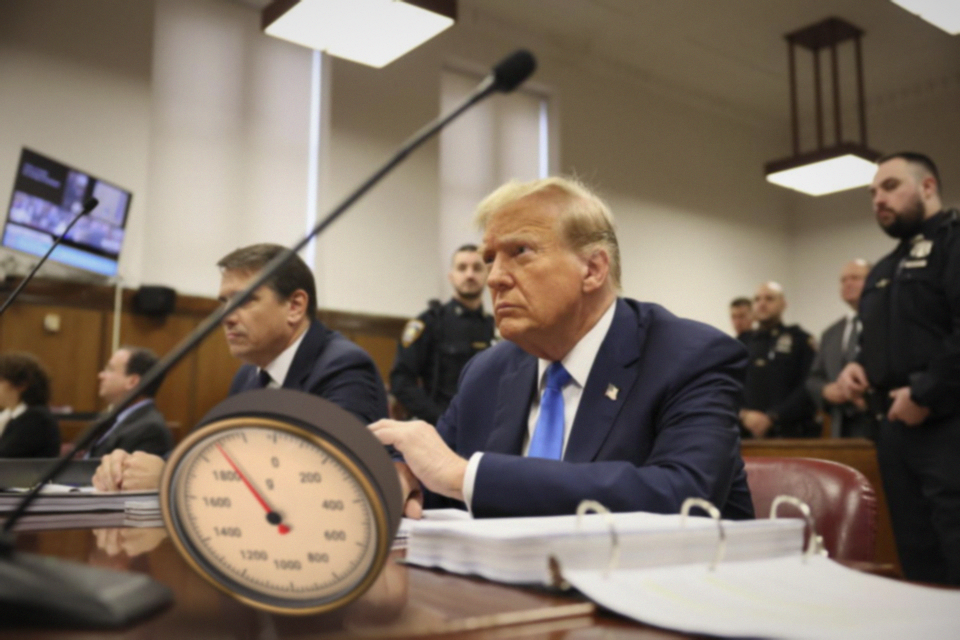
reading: 1900 g
